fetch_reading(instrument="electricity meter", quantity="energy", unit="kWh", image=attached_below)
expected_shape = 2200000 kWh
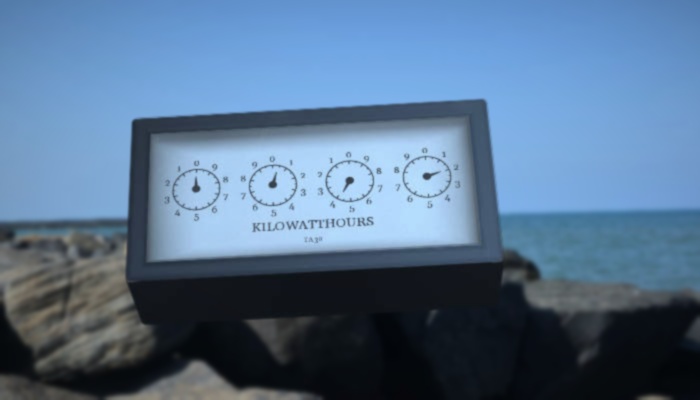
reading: 42 kWh
